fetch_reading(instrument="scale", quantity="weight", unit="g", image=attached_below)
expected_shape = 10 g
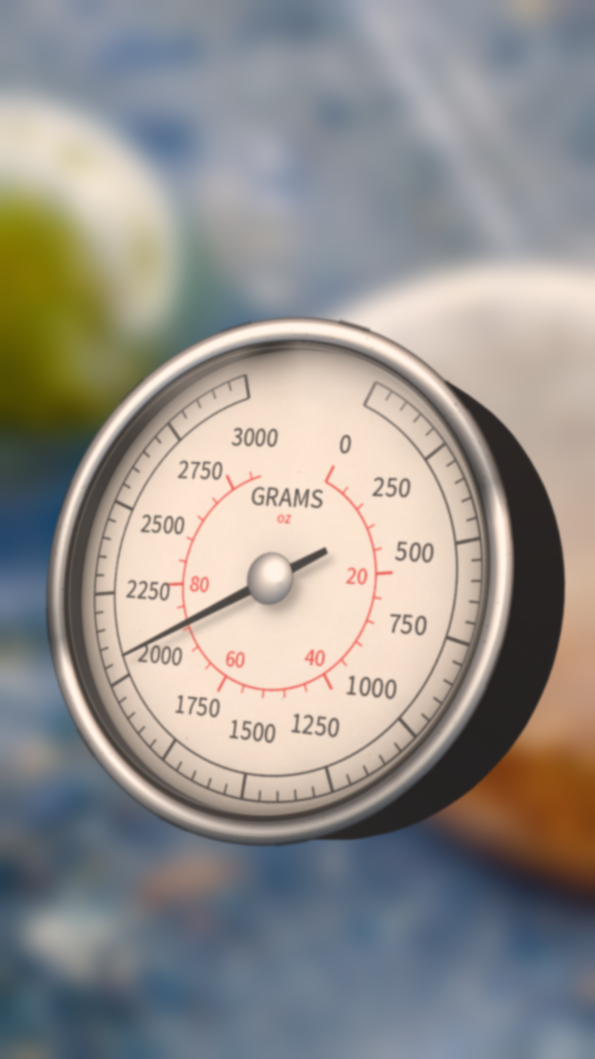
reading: 2050 g
